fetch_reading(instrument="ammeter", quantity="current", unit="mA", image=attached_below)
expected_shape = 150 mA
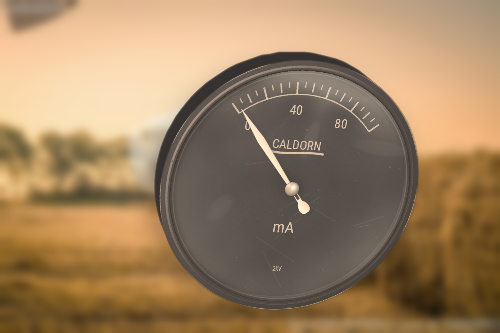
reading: 2.5 mA
